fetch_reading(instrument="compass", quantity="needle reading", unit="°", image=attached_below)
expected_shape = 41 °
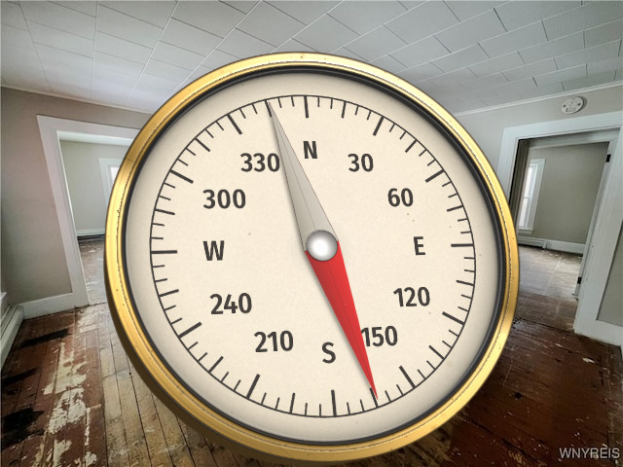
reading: 165 °
